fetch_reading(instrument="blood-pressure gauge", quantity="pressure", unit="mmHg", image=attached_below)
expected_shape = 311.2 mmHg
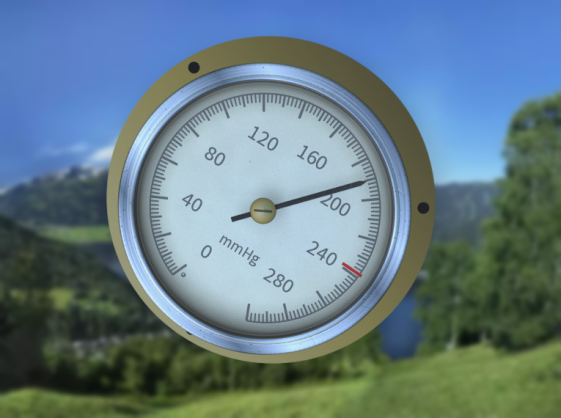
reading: 190 mmHg
